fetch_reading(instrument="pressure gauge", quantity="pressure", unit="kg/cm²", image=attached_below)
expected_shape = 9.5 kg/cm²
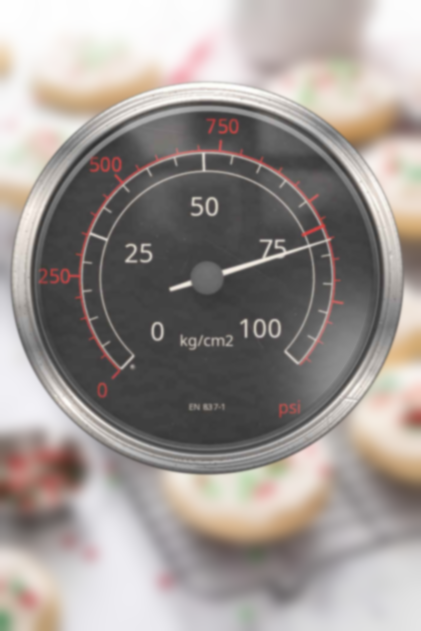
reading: 77.5 kg/cm²
